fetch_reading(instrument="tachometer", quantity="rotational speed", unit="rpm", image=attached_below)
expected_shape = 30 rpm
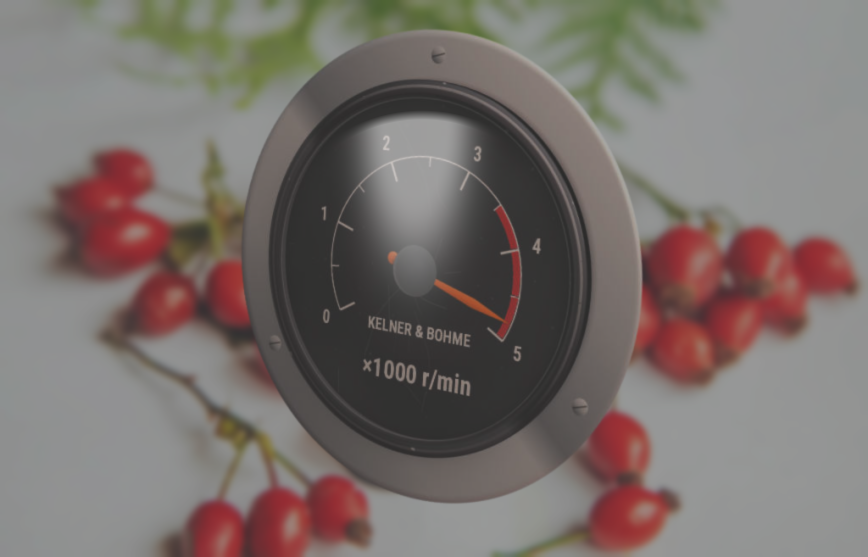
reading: 4750 rpm
